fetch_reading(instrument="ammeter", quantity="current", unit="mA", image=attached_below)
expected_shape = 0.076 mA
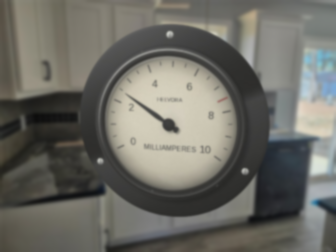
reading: 2.5 mA
